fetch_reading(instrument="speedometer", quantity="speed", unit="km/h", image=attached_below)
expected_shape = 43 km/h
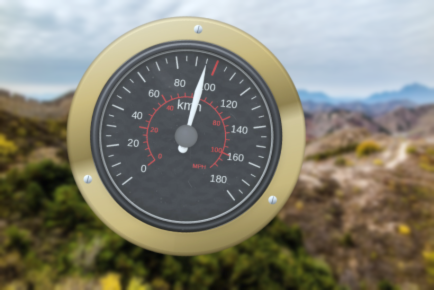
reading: 95 km/h
